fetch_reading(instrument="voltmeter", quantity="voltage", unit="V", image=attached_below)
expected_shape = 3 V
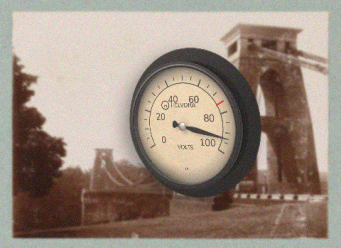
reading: 92.5 V
